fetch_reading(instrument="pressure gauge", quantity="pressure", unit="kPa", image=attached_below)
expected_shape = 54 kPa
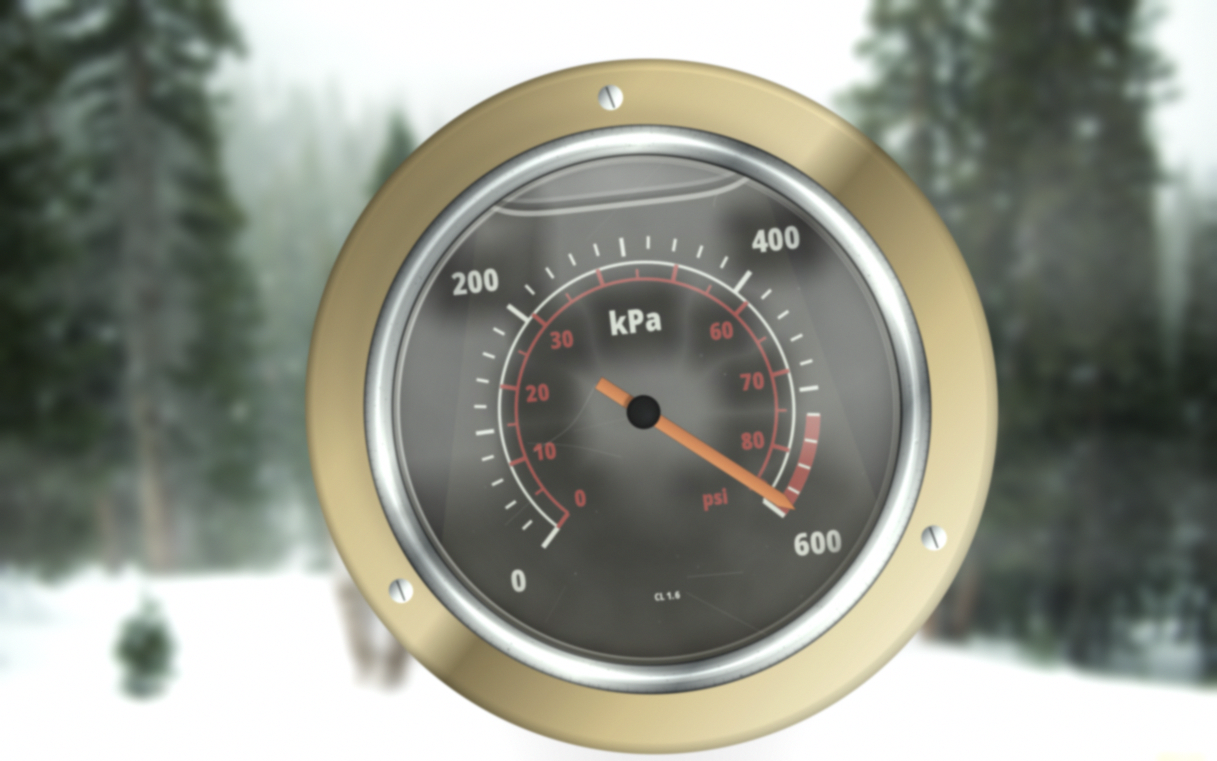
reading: 590 kPa
